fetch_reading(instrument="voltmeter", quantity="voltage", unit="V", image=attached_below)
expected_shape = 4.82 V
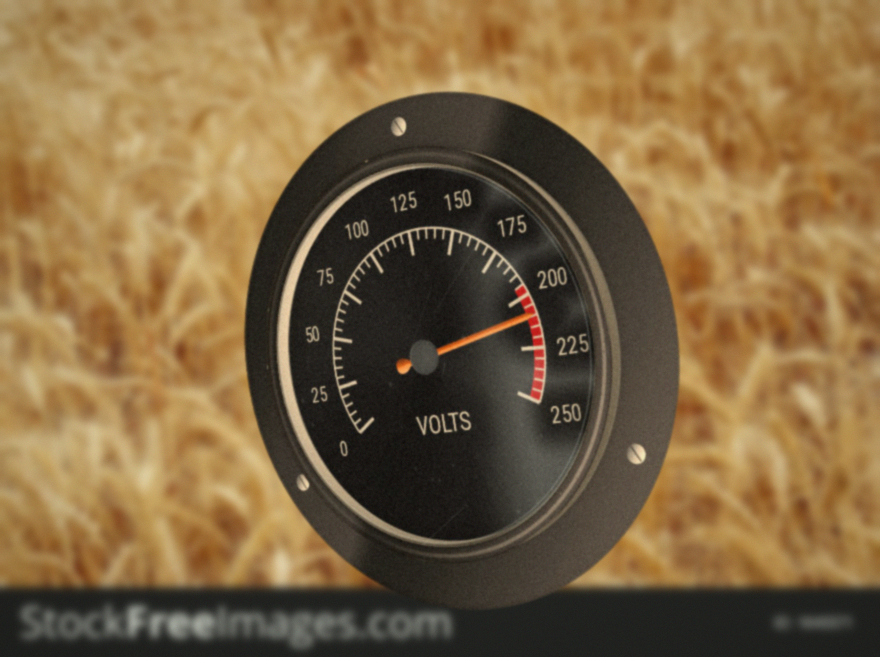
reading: 210 V
